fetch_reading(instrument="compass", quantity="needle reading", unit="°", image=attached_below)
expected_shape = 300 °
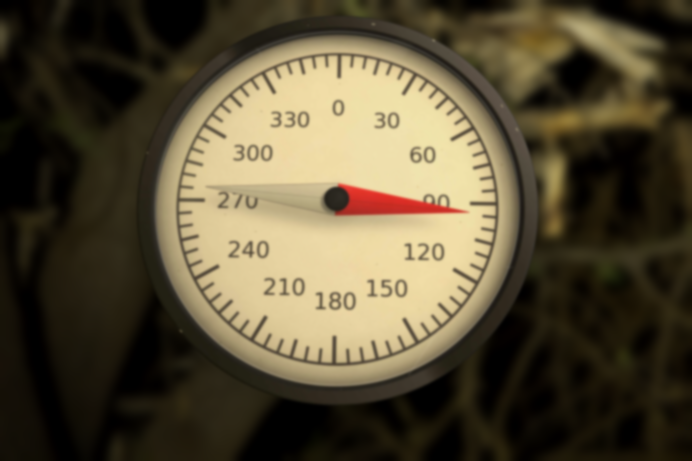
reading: 95 °
